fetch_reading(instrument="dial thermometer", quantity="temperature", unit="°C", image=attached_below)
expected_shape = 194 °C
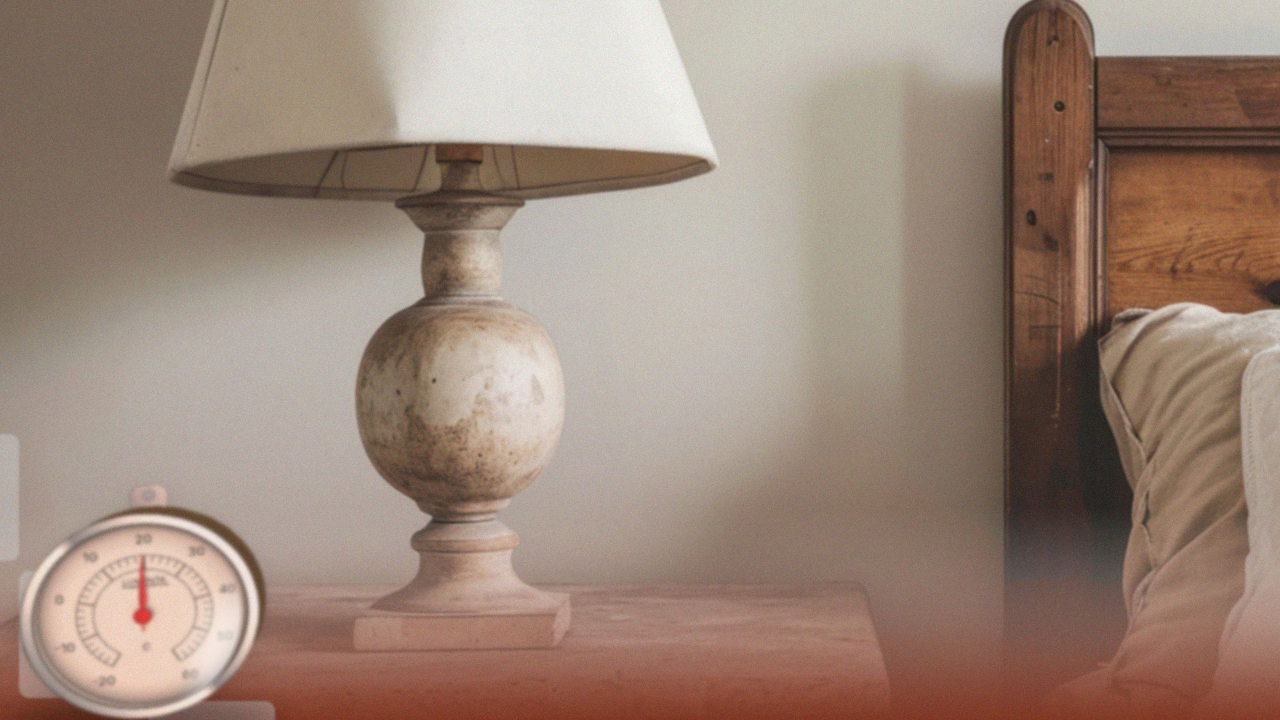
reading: 20 °C
